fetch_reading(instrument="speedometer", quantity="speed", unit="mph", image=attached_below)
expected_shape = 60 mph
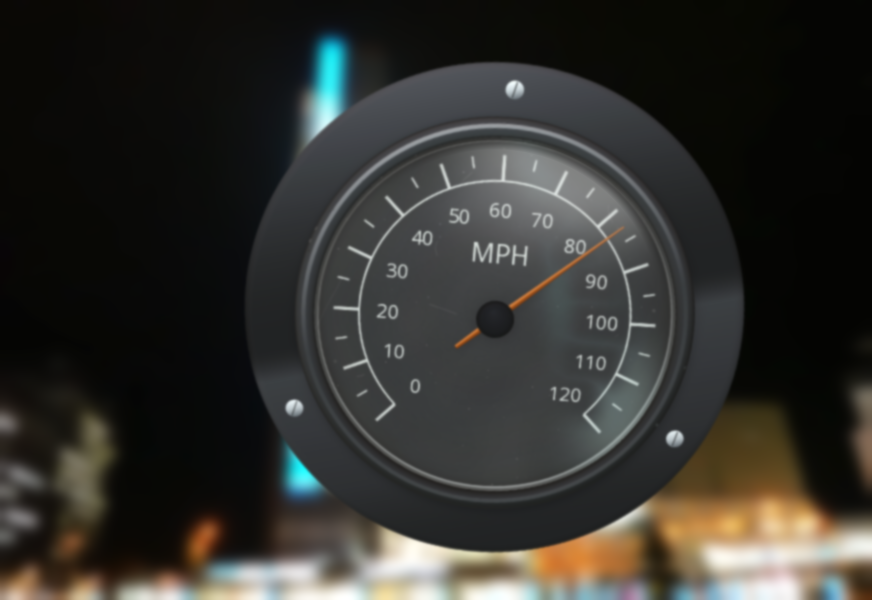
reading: 82.5 mph
